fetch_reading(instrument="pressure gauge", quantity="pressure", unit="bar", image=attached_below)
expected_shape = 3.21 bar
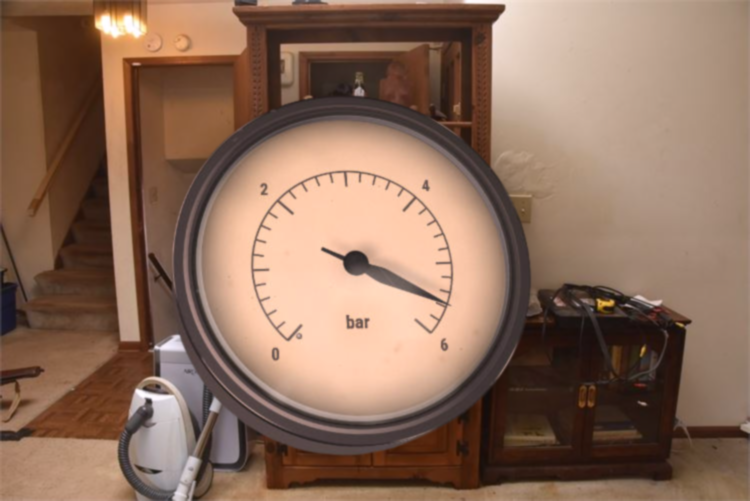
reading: 5.6 bar
